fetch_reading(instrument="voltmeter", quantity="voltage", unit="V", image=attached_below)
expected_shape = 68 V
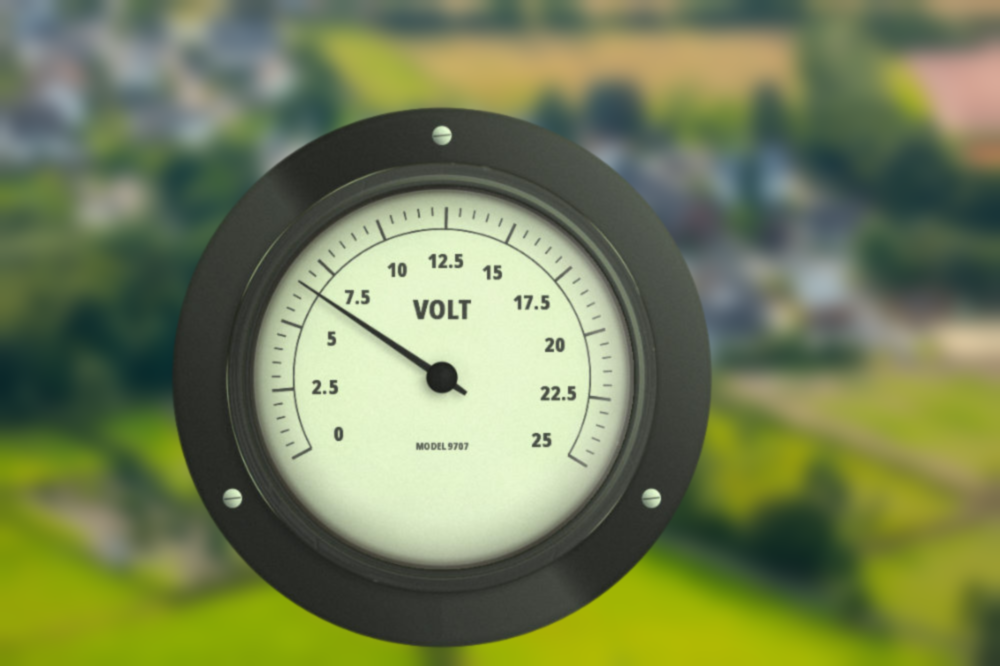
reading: 6.5 V
